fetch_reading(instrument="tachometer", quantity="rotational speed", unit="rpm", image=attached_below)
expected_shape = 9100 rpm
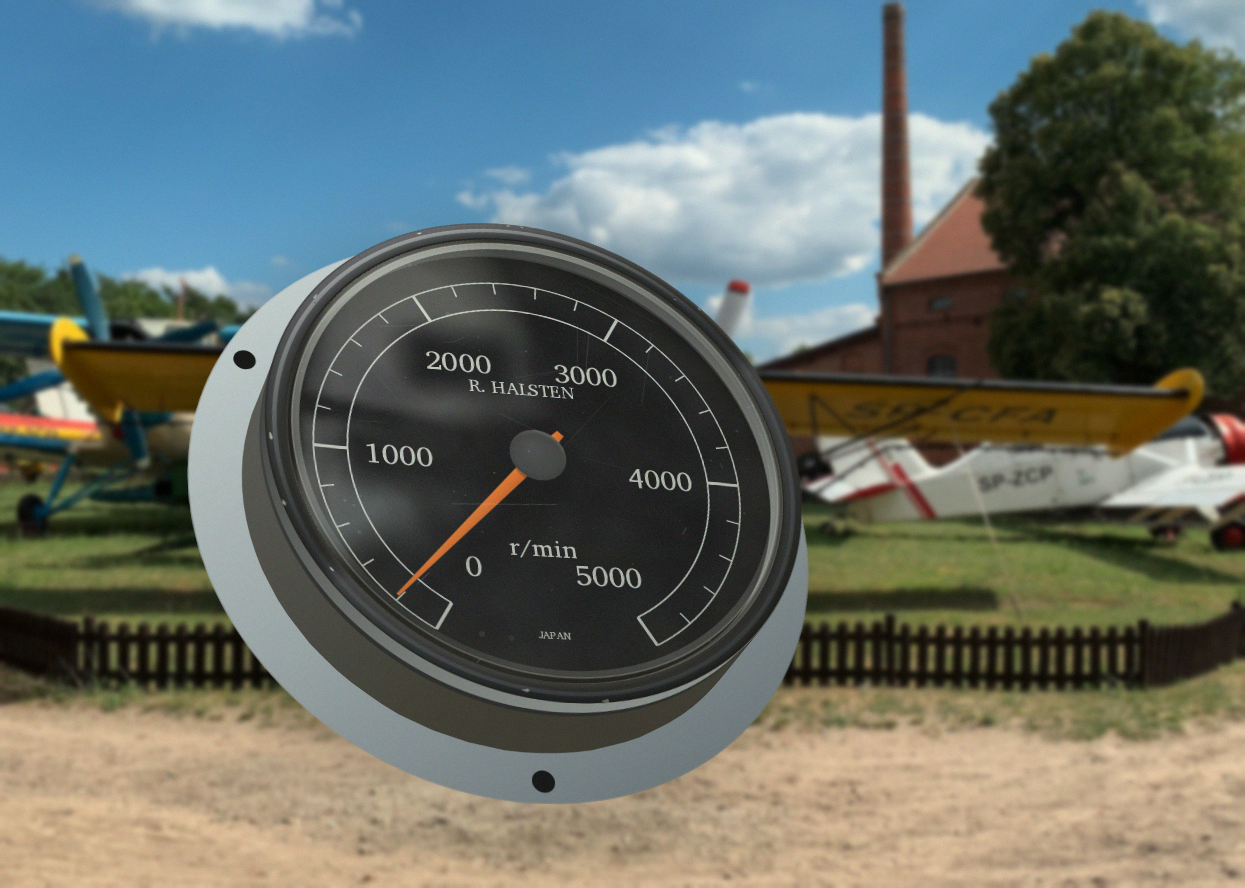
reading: 200 rpm
